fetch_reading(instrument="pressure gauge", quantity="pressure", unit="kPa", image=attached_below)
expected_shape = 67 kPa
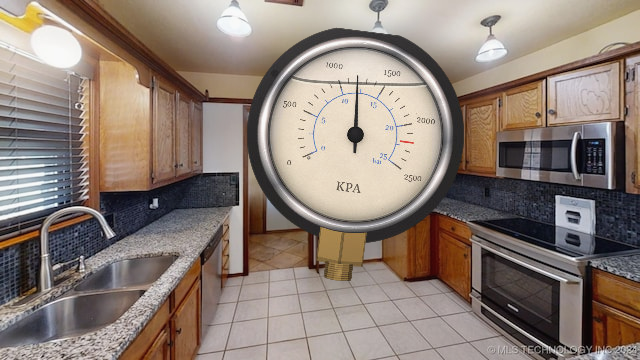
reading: 1200 kPa
